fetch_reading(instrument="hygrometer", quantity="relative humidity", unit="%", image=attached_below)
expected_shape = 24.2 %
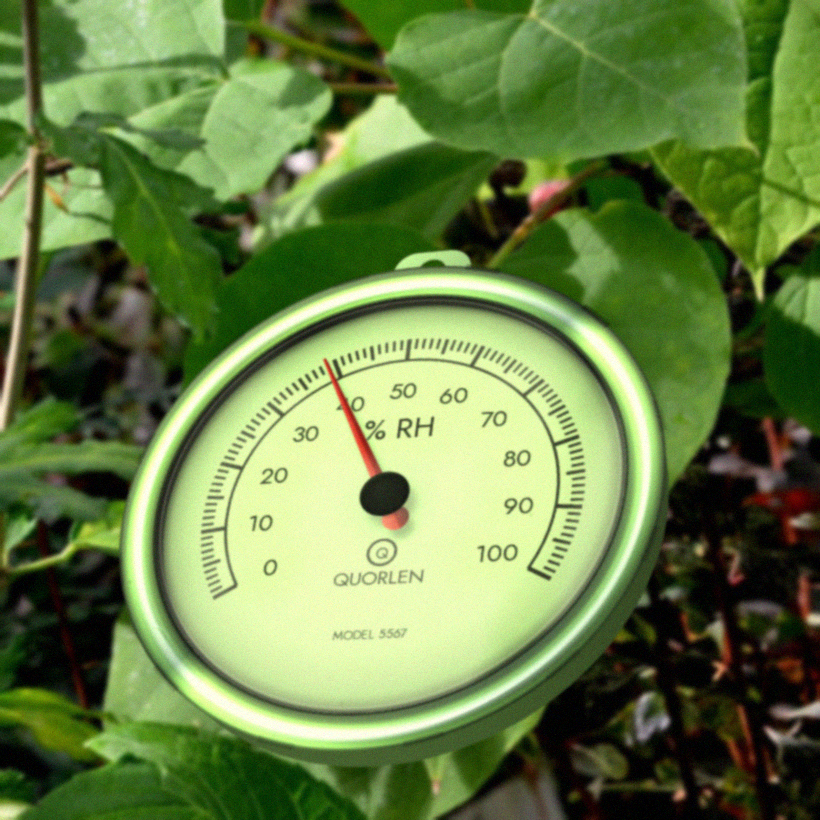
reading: 39 %
